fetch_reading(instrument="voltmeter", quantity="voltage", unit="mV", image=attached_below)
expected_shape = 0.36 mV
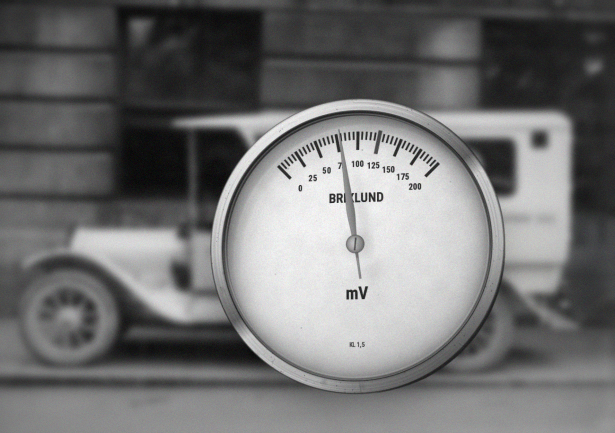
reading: 80 mV
